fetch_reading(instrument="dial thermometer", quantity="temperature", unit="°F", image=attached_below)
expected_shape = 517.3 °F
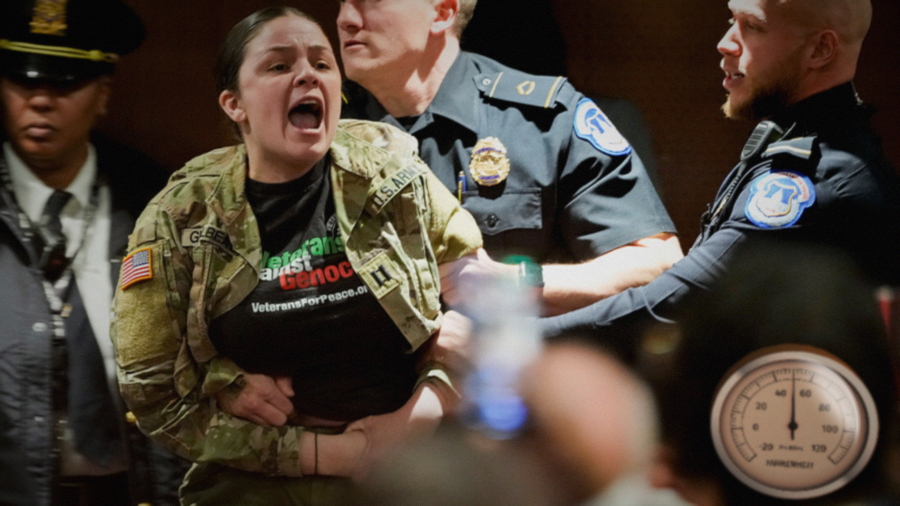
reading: 50 °F
